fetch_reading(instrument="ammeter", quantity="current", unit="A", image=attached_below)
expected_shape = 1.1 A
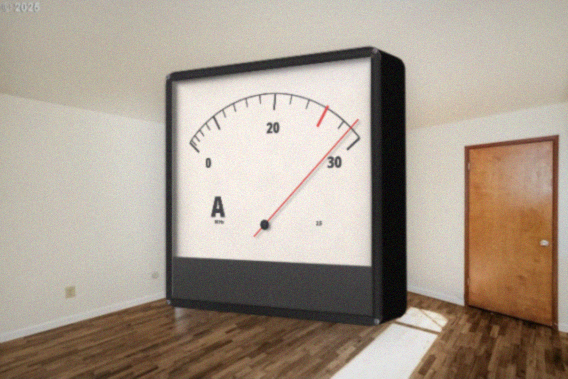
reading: 29 A
